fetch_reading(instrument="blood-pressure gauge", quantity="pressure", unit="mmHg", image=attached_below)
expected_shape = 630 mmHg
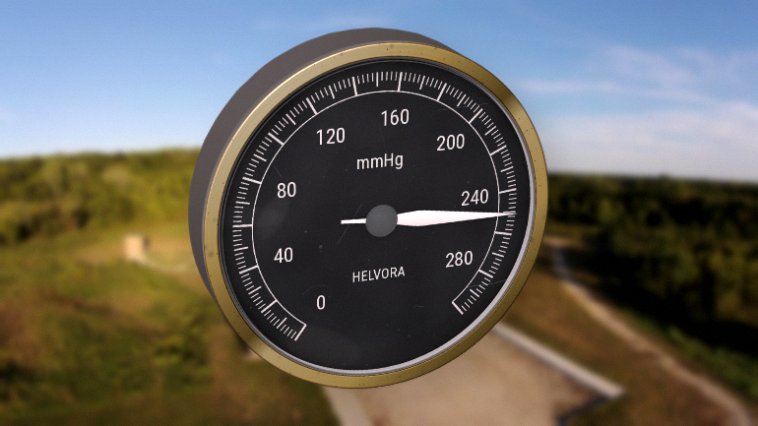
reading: 250 mmHg
